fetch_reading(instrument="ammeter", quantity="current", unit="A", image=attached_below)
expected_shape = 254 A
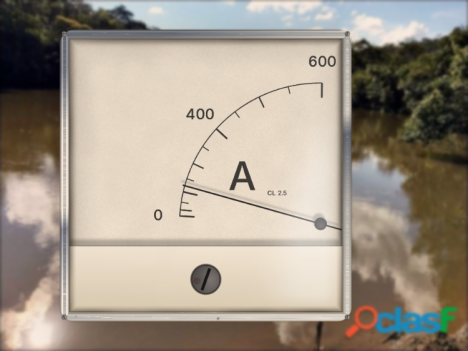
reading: 225 A
